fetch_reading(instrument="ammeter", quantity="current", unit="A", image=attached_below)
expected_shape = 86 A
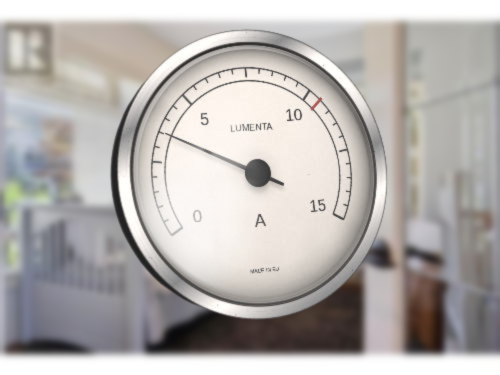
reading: 3.5 A
